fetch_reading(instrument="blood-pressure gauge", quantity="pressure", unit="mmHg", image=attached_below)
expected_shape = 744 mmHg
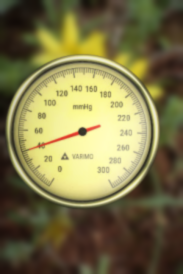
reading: 40 mmHg
